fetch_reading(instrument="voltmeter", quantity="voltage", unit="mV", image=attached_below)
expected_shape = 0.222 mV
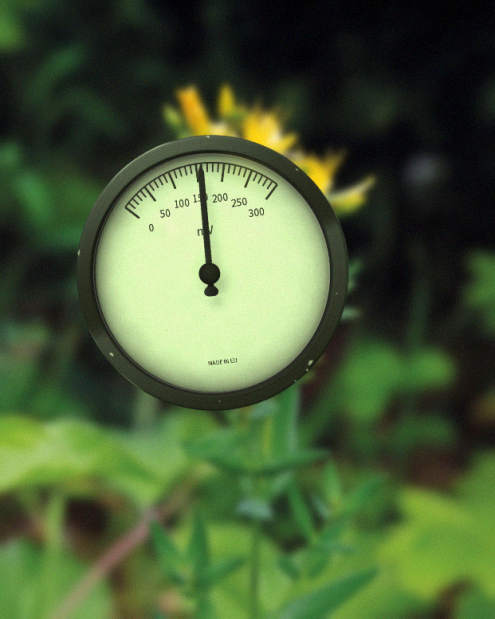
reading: 160 mV
